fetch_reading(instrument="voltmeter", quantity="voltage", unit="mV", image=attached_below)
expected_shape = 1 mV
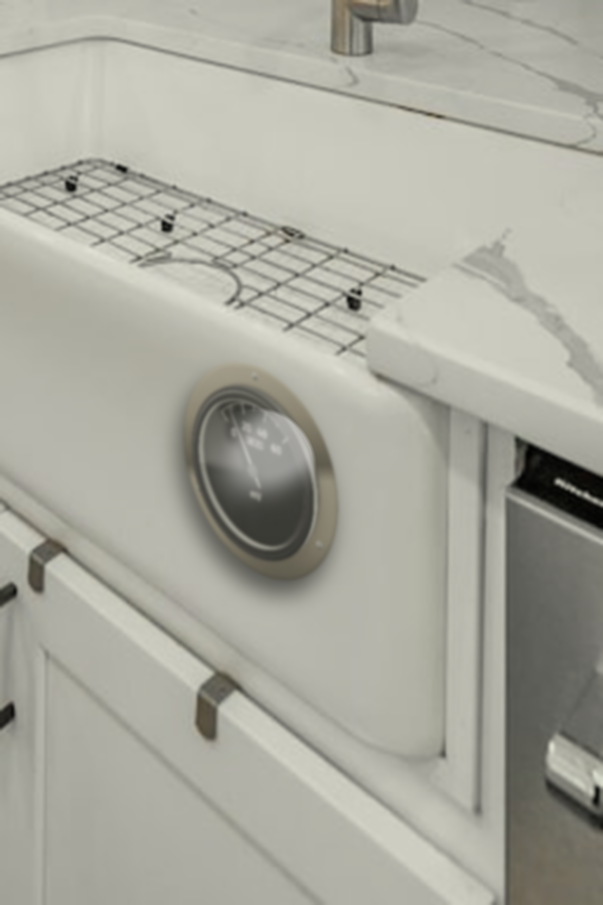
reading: 10 mV
